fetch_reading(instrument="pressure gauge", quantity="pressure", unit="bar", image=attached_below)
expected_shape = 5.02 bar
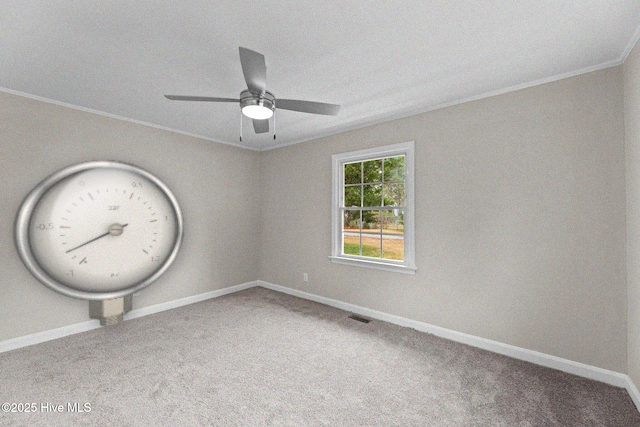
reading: -0.8 bar
